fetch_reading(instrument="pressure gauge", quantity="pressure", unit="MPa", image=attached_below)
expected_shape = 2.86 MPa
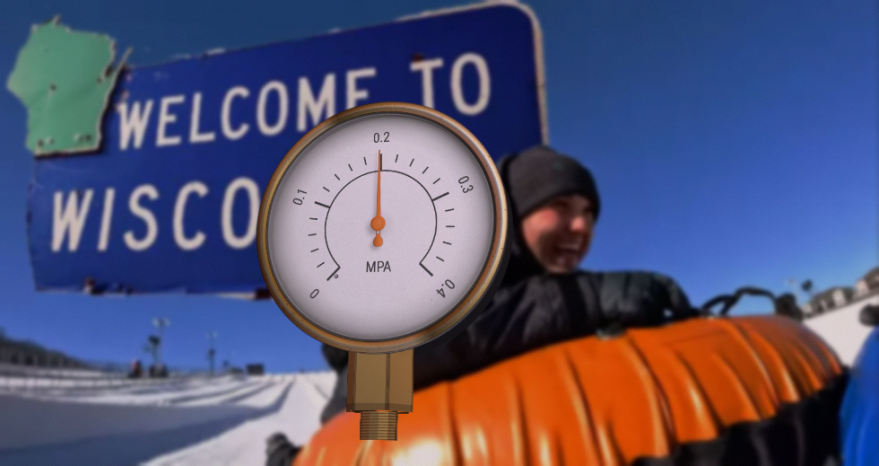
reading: 0.2 MPa
